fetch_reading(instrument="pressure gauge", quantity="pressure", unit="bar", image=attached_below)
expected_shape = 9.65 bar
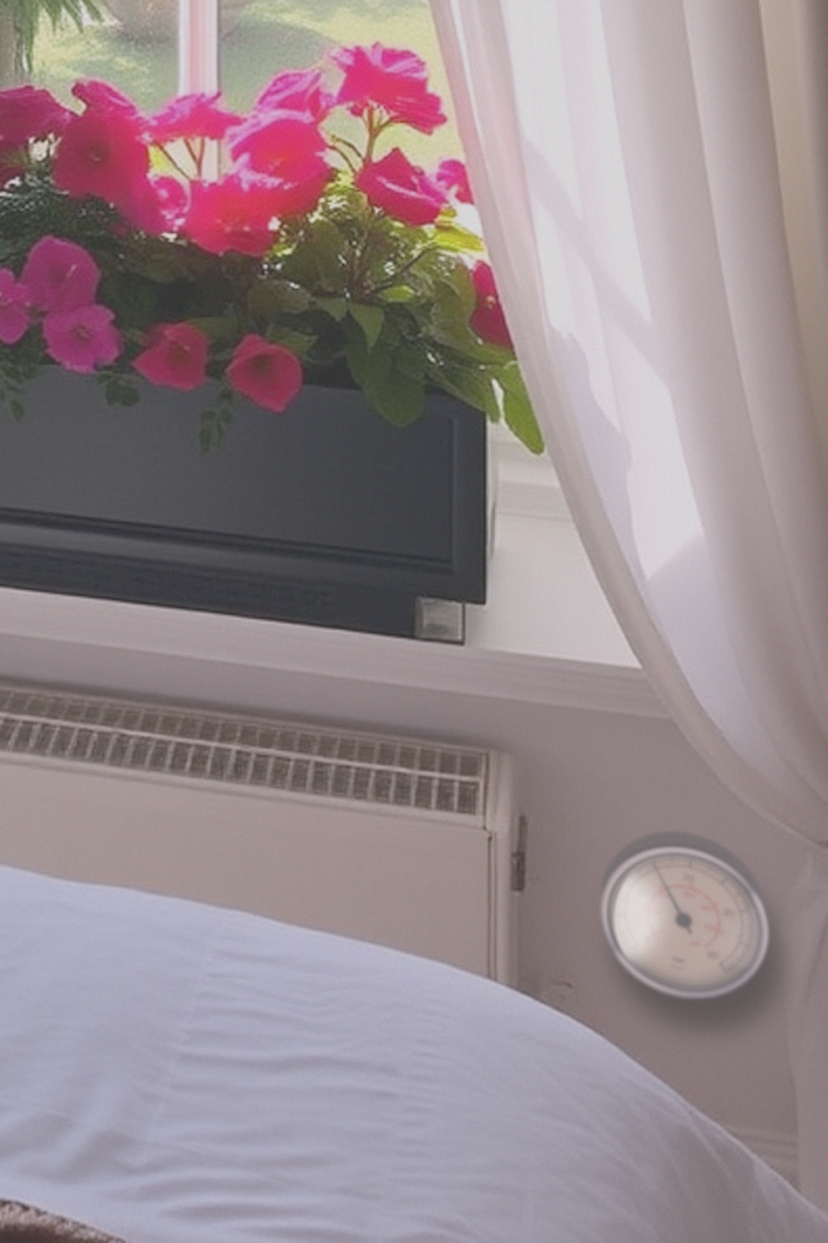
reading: 15 bar
